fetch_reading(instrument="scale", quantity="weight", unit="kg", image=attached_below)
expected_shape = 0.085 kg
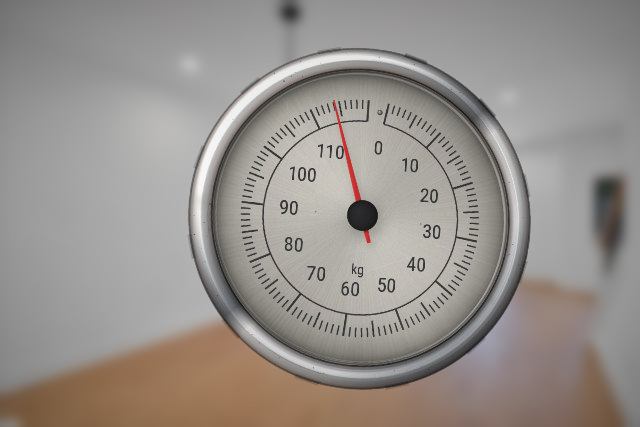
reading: 114 kg
